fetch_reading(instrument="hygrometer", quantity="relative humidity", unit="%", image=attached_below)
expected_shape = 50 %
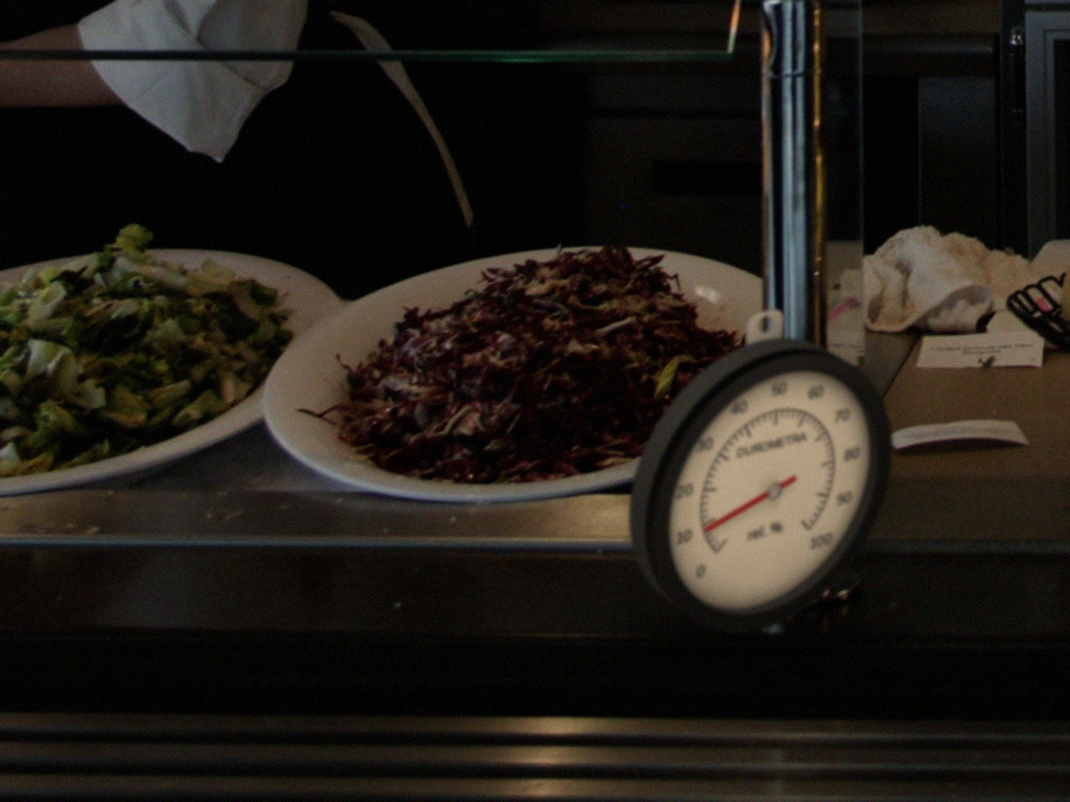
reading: 10 %
